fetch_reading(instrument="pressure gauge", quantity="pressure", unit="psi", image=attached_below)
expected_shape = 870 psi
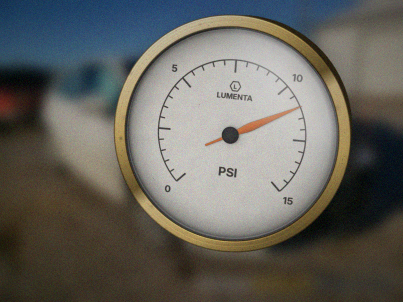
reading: 11 psi
